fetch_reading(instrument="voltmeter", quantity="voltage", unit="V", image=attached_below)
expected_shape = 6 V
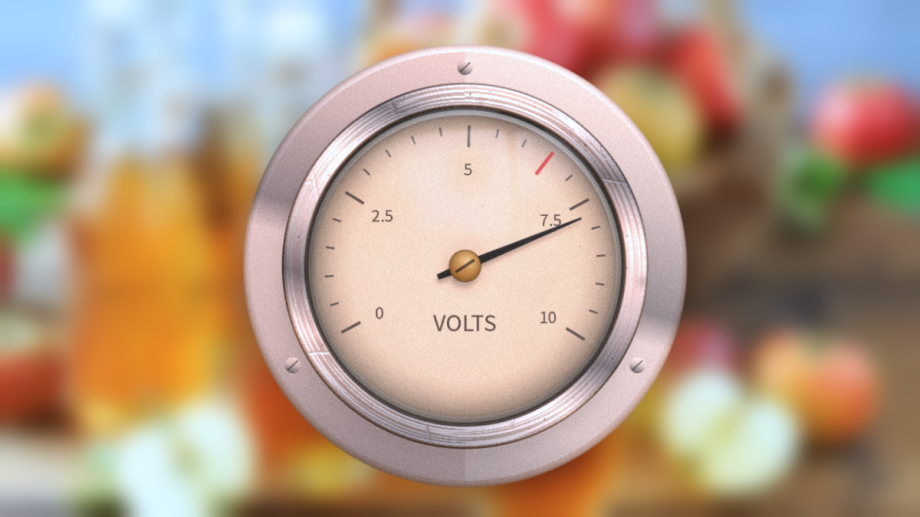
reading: 7.75 V
